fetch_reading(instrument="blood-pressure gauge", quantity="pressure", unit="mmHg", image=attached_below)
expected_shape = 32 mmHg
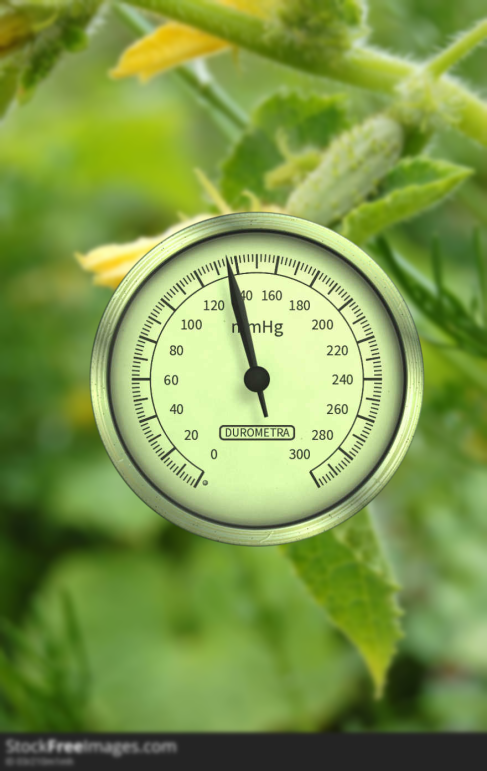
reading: 136 mmHg
